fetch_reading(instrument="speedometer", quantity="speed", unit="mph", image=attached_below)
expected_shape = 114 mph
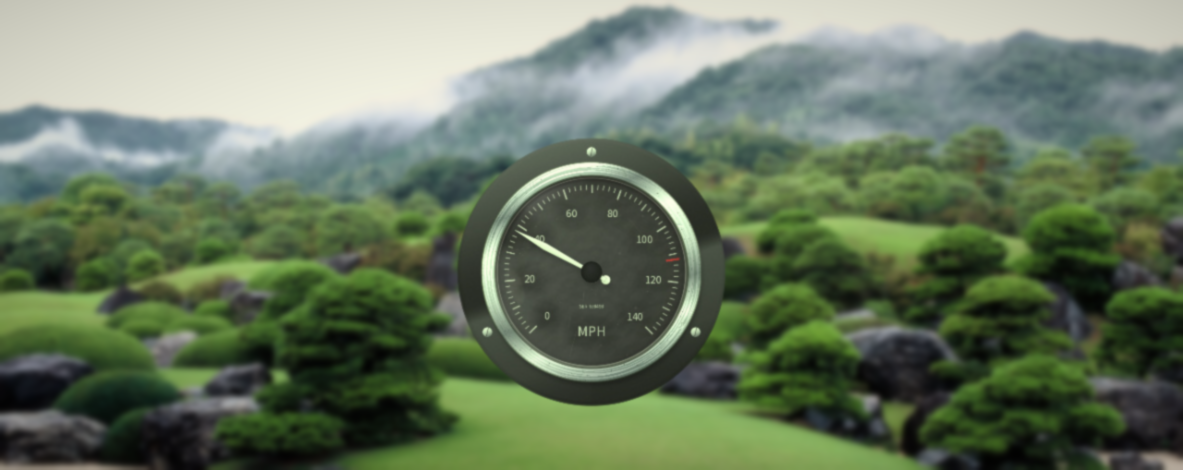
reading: 38 mph
